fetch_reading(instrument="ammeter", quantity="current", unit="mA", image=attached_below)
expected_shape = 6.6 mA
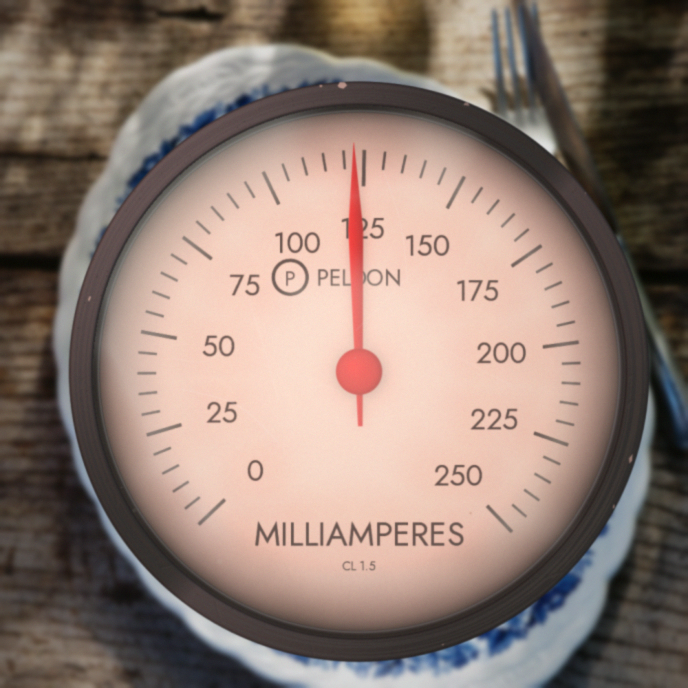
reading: 122.5 mA
